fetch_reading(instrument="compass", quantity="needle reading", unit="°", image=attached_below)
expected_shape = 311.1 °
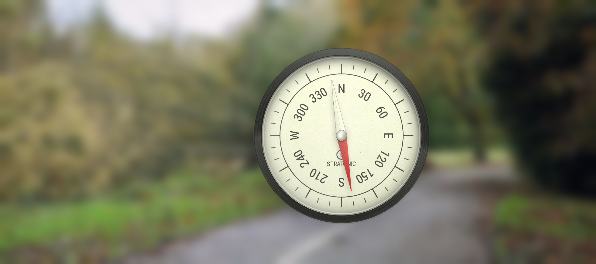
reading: 170 °
